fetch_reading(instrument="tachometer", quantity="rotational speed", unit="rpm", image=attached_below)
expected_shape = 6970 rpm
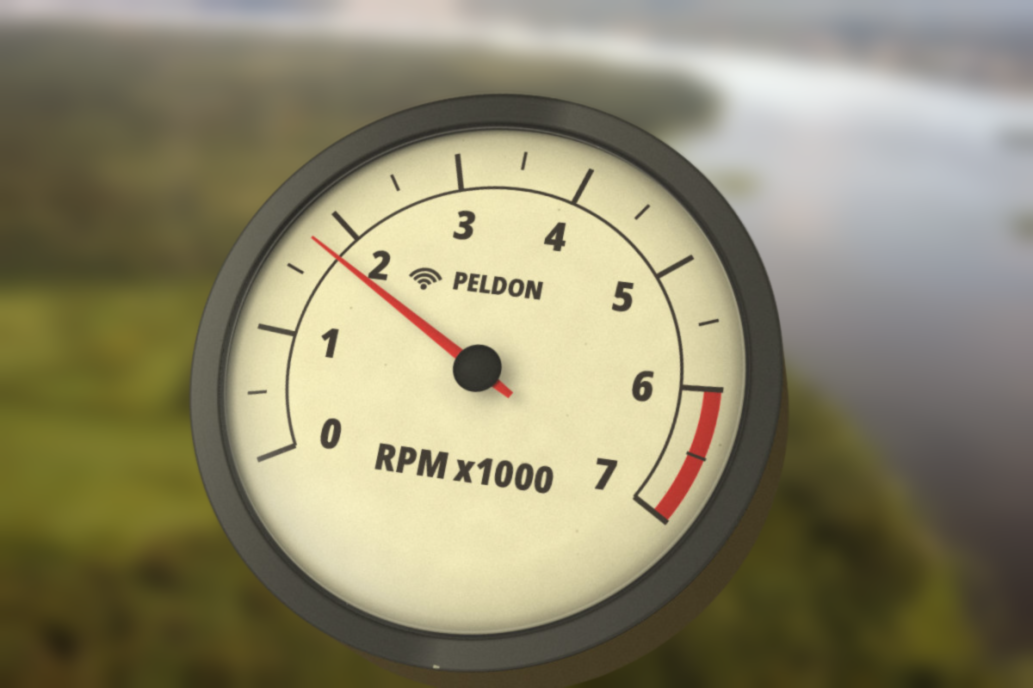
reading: 1750 rpm
